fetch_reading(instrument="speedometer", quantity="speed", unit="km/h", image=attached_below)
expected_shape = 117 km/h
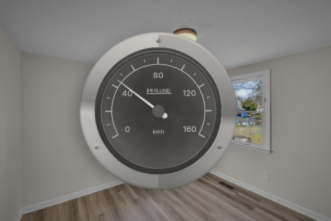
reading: 45 km/h
